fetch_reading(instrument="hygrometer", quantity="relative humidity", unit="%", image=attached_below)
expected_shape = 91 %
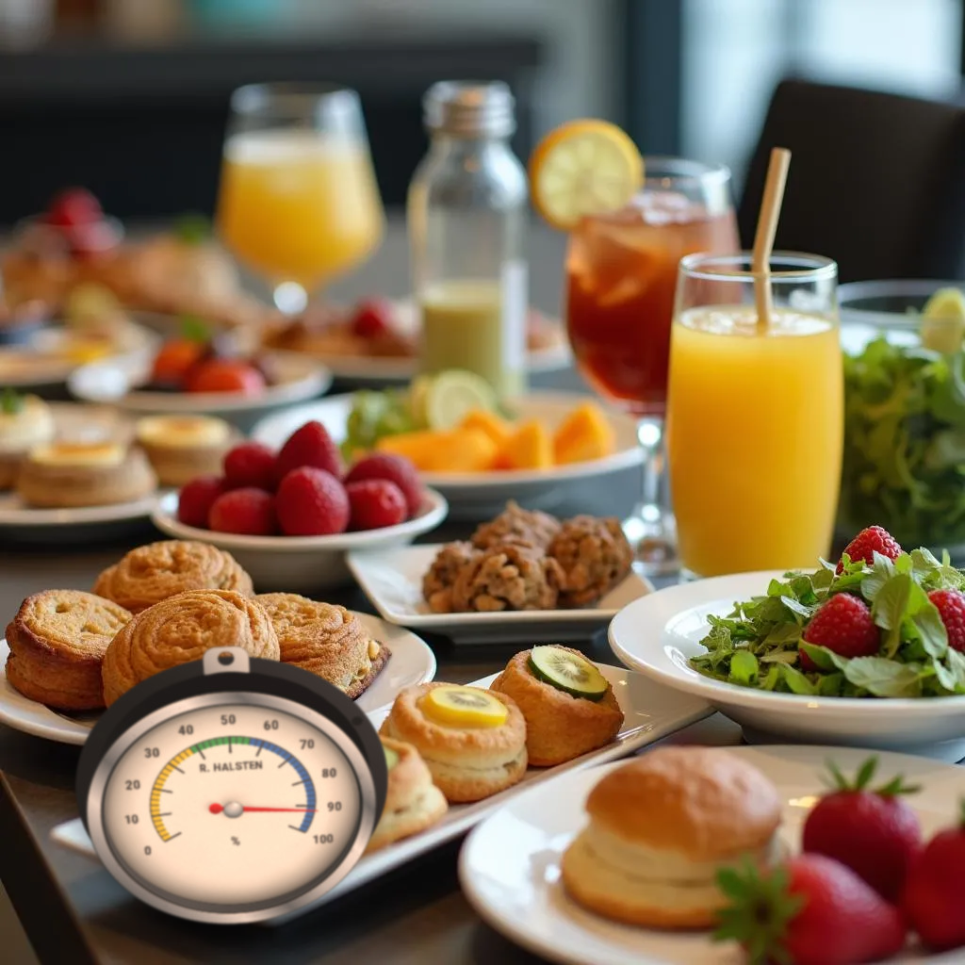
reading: 90 %
